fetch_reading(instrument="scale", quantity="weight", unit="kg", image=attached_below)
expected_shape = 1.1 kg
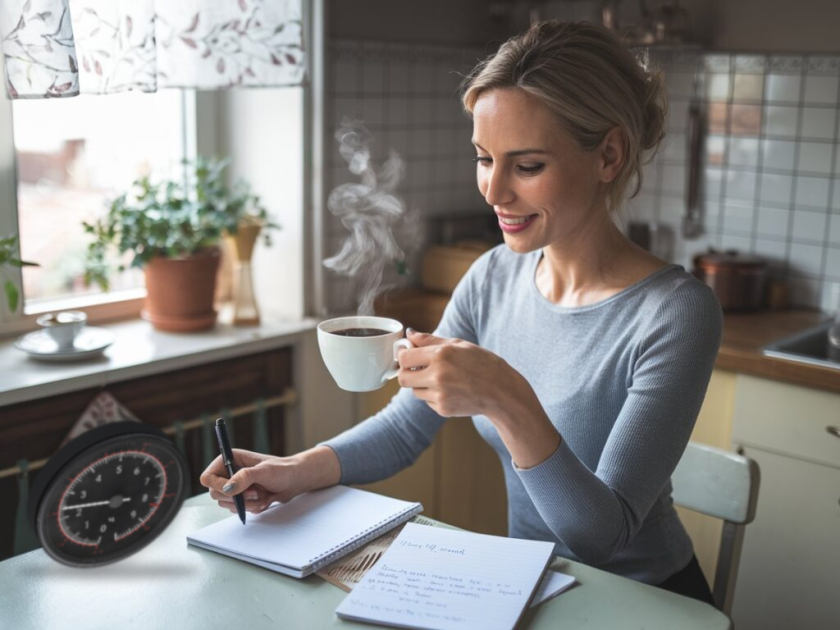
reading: 2.5 kg
